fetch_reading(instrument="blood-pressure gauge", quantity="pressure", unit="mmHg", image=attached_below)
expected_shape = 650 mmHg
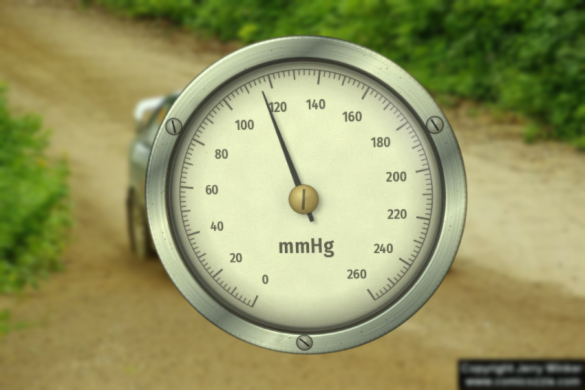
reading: 116 mmHg
